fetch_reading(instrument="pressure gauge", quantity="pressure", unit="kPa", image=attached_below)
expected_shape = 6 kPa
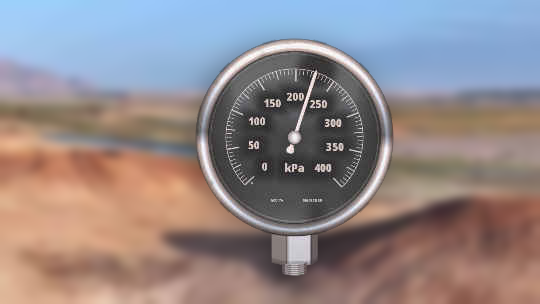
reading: 225 kPa
